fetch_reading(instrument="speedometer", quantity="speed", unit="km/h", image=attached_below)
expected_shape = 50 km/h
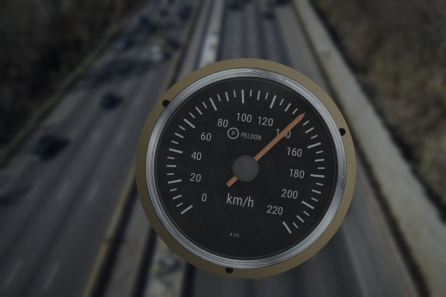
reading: 140 km/h
